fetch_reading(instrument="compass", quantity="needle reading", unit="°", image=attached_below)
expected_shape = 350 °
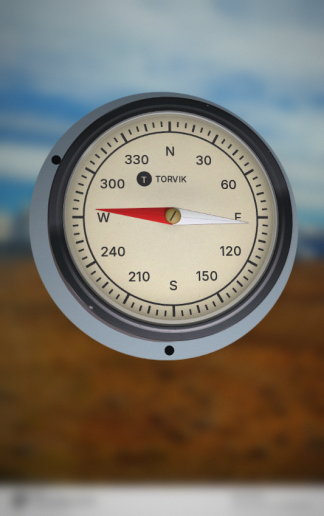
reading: 275 °
